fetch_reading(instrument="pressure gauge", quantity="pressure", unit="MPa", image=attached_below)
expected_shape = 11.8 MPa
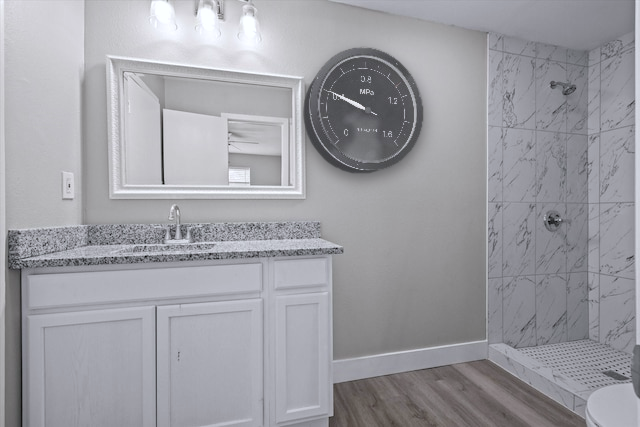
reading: 0.4 MPa
